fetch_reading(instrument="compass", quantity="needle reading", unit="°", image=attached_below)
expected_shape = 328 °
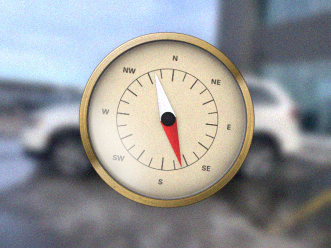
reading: 157.5 °
